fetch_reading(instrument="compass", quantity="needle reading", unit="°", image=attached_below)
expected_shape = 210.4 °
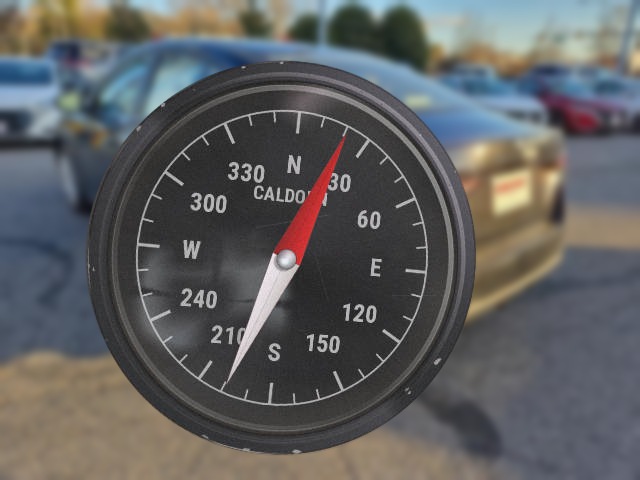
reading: 20 °
